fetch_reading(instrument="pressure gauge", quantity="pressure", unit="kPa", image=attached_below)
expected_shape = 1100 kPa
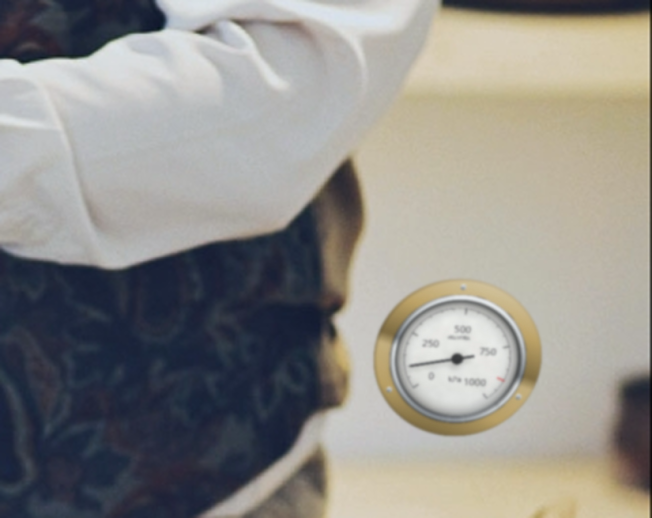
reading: 100 kPa
